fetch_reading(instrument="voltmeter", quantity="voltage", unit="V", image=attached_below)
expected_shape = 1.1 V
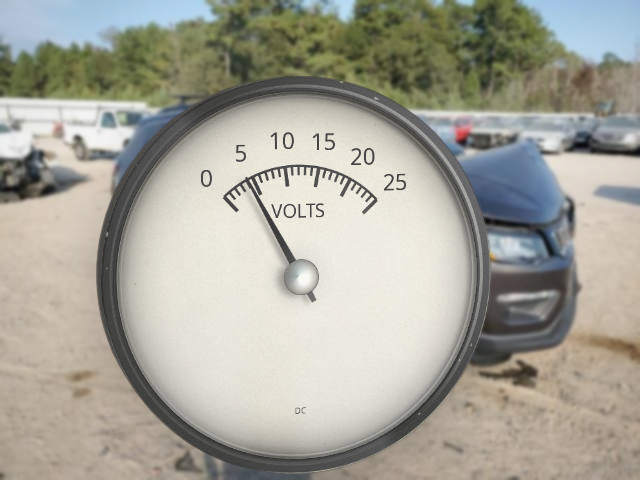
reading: 4 V
